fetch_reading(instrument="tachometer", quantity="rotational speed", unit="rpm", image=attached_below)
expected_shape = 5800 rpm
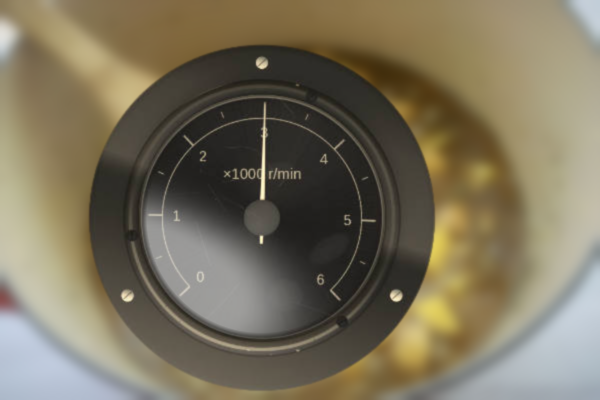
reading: 3000 rpm
